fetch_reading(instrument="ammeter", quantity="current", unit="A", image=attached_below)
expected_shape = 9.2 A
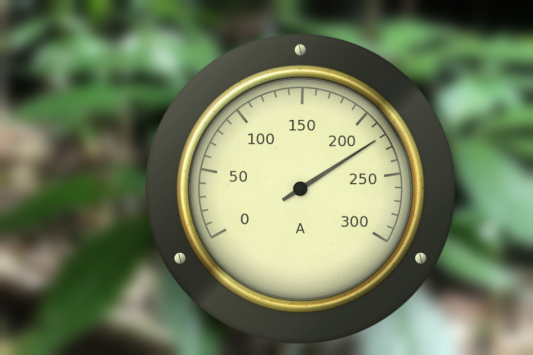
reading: 220 A
